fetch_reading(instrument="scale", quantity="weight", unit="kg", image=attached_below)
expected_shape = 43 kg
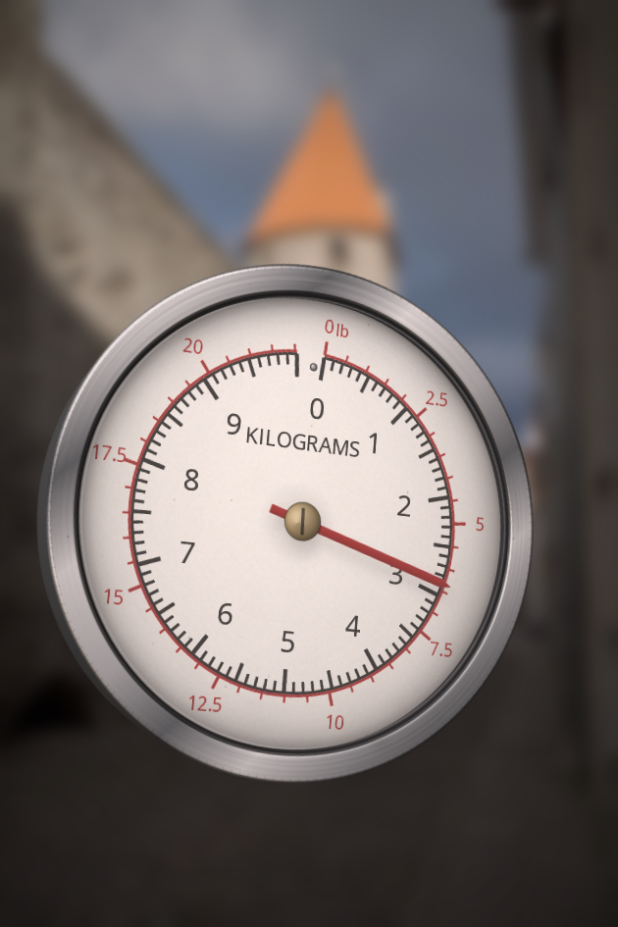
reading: 2.9 kg
